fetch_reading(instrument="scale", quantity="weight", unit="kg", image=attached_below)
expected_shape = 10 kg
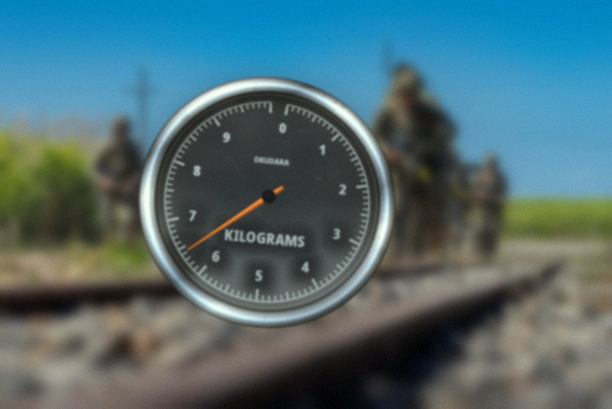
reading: 6.4 kg
